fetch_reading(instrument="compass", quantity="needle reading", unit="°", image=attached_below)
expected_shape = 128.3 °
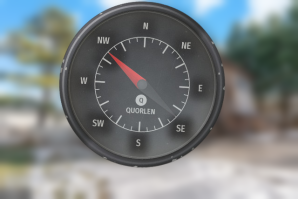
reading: 310 °
